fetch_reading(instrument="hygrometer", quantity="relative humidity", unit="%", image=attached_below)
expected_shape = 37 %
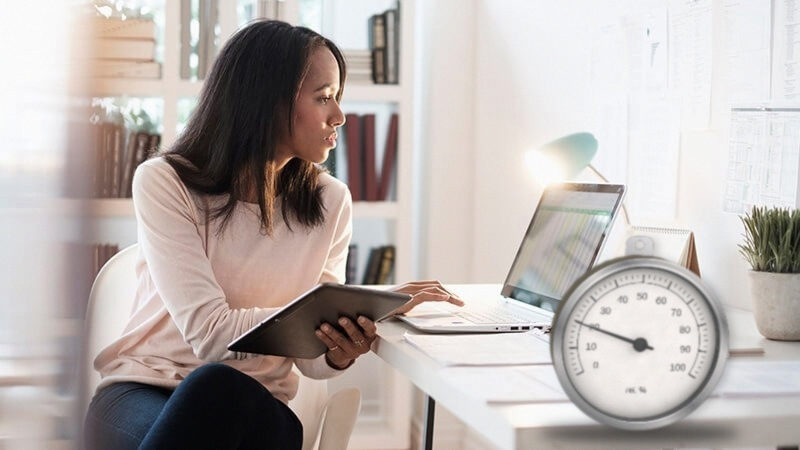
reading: 20 %
